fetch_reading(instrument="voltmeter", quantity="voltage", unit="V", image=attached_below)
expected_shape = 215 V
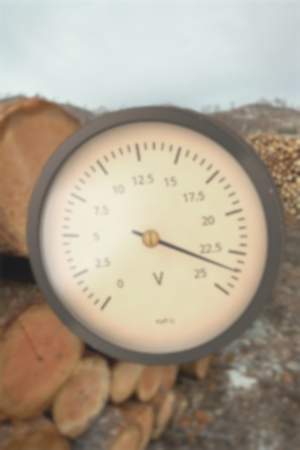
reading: 23.5 V
